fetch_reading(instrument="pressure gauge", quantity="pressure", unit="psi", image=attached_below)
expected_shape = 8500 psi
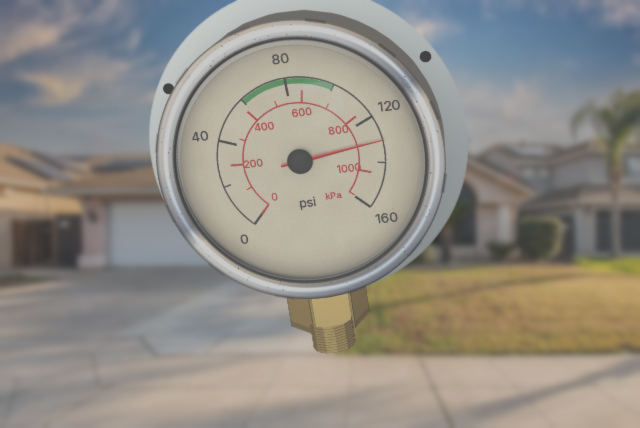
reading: 130 psi
